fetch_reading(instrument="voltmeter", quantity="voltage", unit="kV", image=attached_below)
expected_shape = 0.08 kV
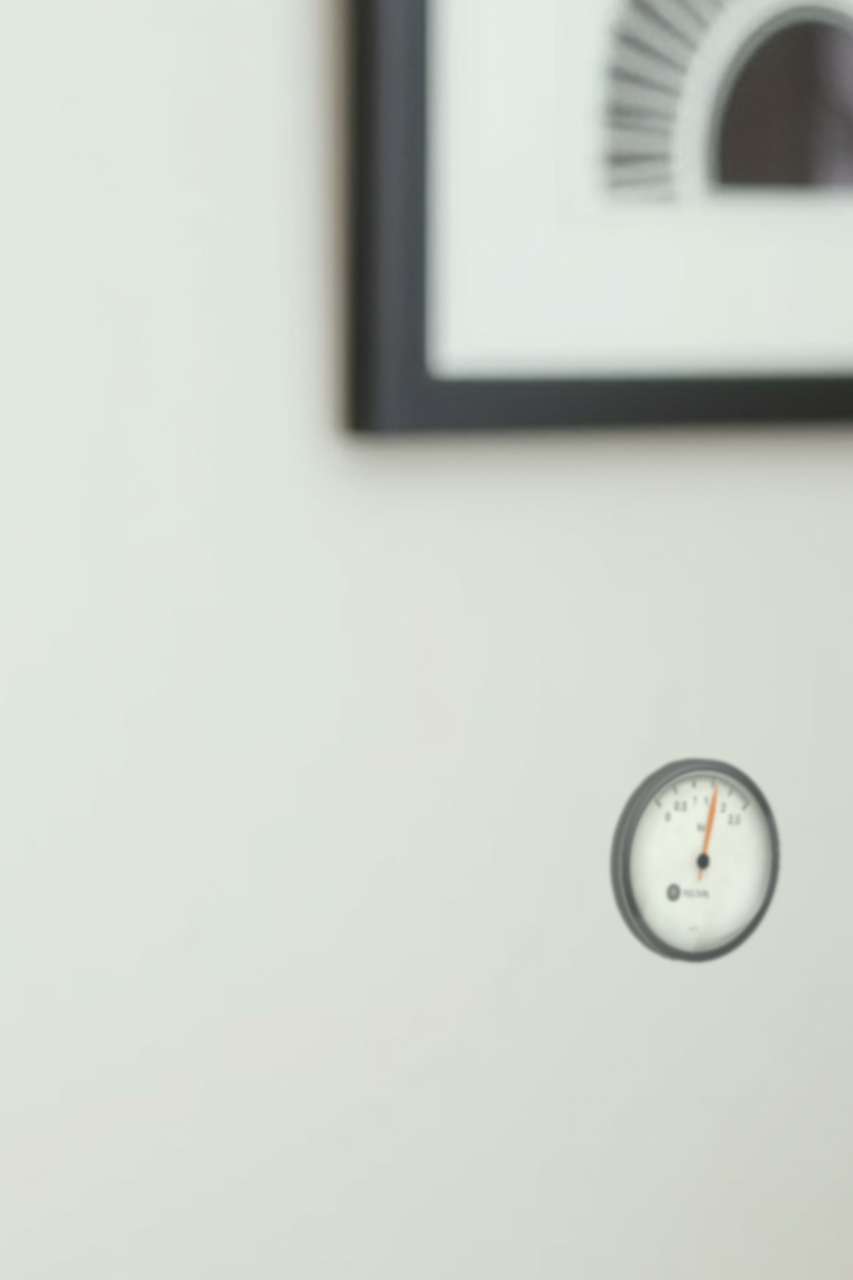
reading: 1.5 kV
